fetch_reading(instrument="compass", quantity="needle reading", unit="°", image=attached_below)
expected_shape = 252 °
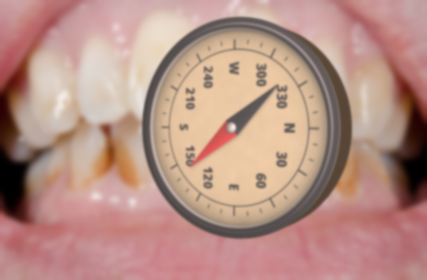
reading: 140 °
